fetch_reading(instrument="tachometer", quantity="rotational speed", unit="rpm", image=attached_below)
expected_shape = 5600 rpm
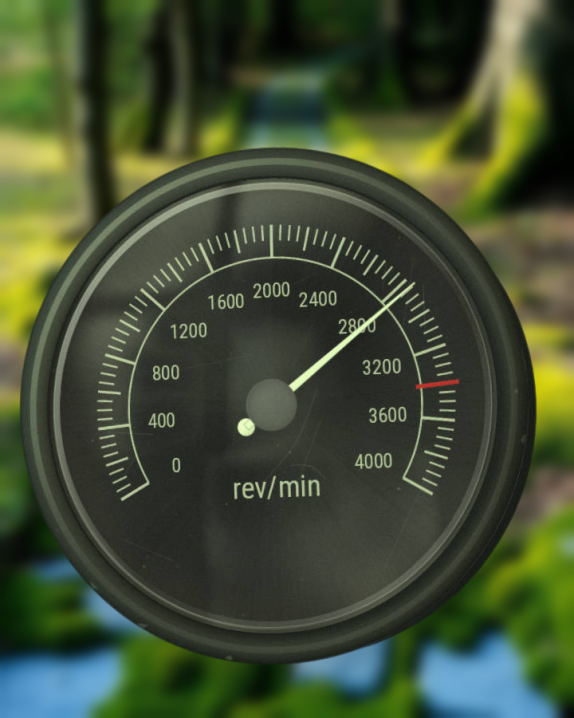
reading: 2850 rpm
